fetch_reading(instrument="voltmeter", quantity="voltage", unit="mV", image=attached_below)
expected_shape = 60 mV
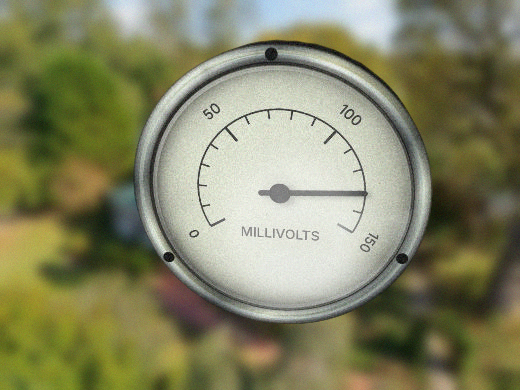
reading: 130 mV
